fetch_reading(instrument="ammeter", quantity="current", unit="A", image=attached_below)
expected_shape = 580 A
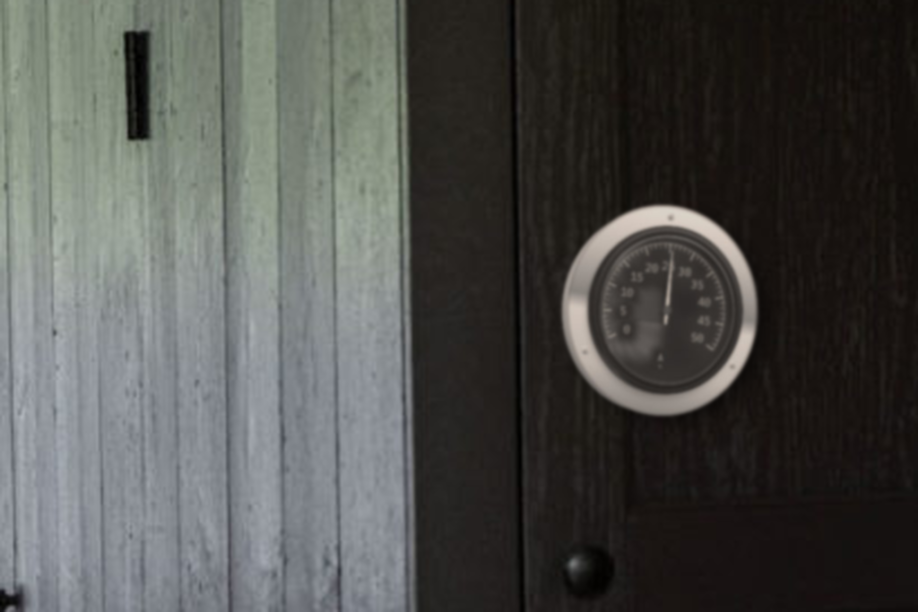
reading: 25 A
